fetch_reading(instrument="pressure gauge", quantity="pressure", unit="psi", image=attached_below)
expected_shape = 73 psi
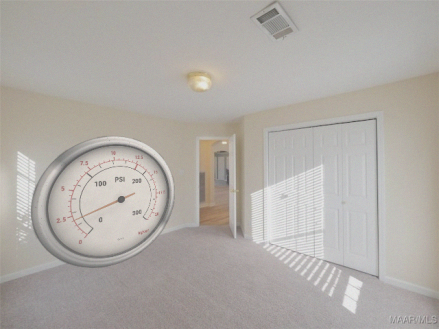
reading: 30 psi
